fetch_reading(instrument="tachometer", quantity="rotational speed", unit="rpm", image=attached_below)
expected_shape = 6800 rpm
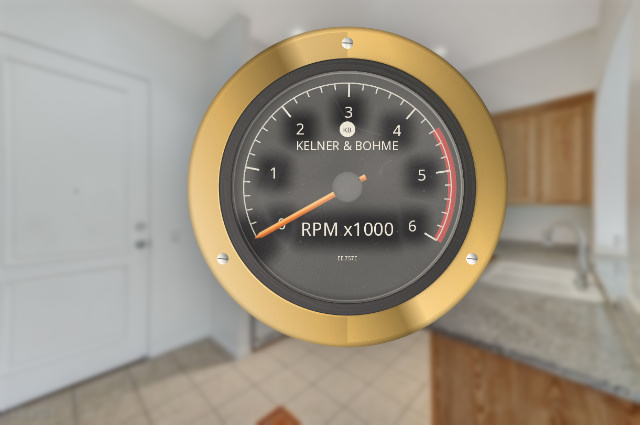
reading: 0 rpm
